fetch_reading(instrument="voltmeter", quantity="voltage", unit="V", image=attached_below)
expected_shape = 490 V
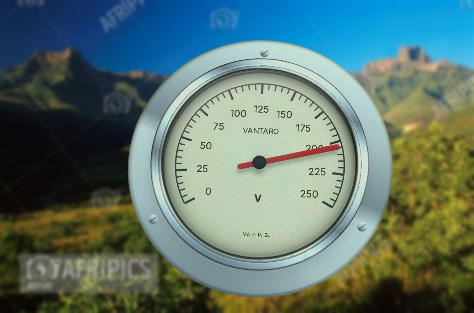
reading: 205 V
